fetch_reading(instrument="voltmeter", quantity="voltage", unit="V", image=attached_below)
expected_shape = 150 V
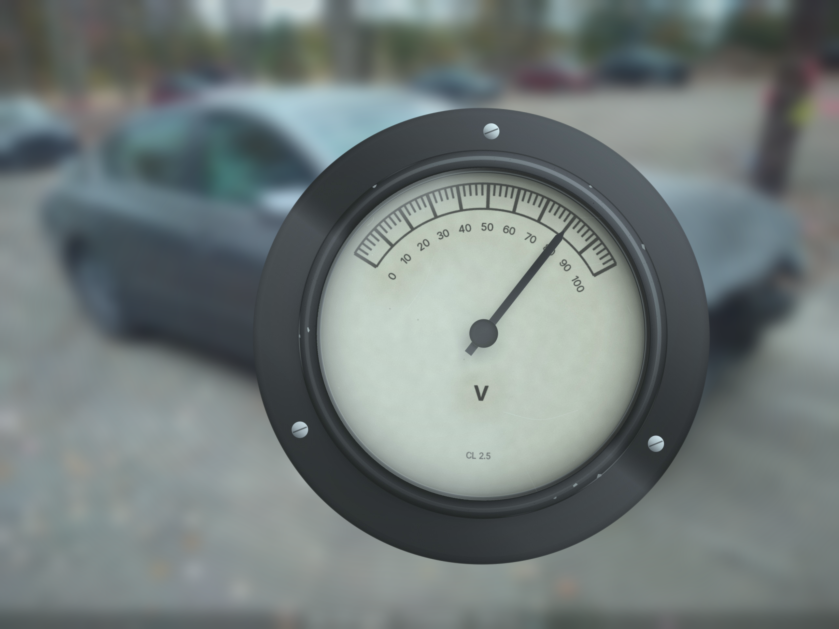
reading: 80 V
